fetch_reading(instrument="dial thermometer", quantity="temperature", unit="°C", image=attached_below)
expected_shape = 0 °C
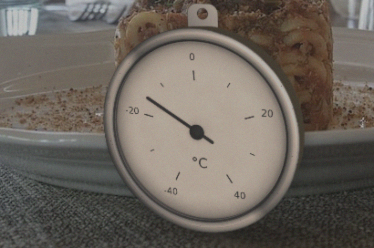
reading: -15 °C
